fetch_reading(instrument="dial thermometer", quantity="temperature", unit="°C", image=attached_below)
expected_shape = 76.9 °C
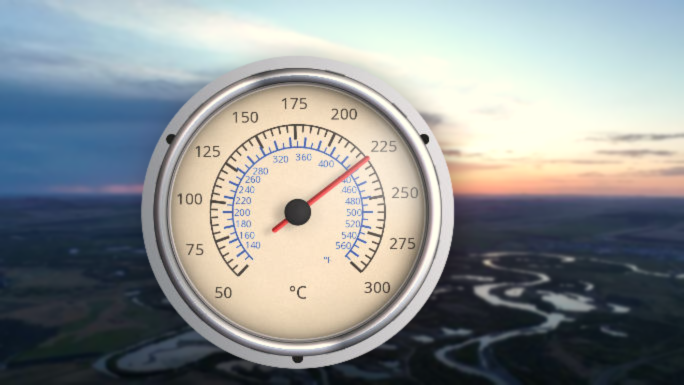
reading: 225 °C
